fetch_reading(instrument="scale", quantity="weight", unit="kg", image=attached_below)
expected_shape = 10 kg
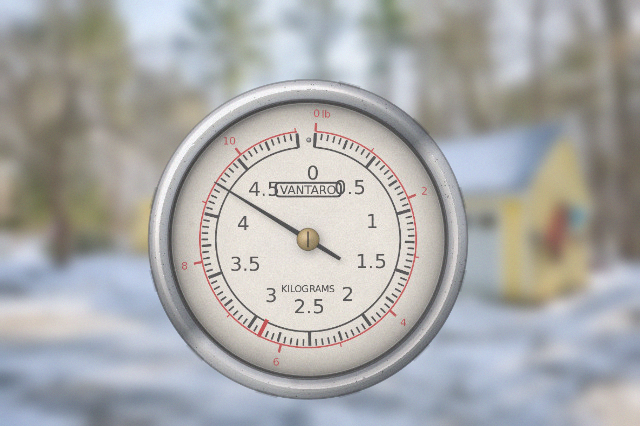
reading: 4.25 kg
